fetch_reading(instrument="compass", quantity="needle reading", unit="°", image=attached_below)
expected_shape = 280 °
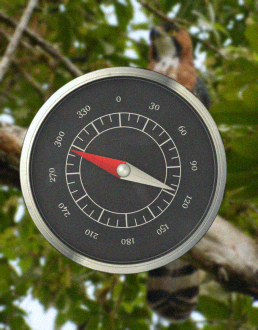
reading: 295 °
